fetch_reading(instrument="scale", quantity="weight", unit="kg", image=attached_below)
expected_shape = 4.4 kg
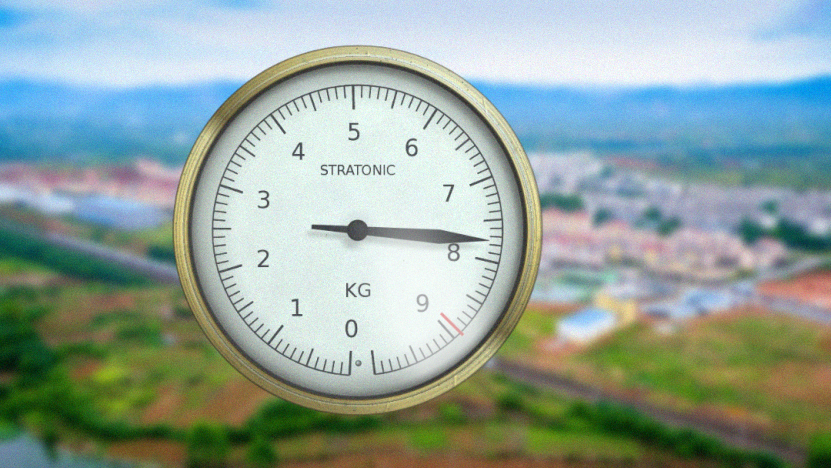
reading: 7.75 kg
